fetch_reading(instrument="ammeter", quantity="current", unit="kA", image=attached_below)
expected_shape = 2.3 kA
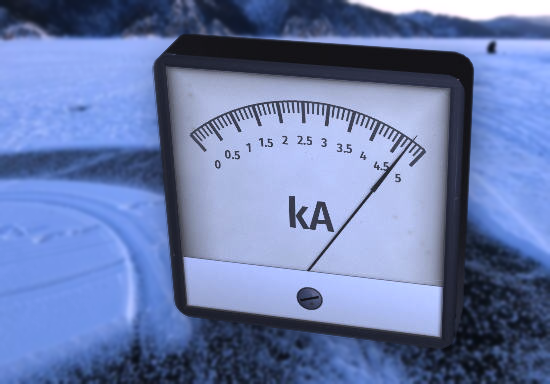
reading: 4.7 kA
